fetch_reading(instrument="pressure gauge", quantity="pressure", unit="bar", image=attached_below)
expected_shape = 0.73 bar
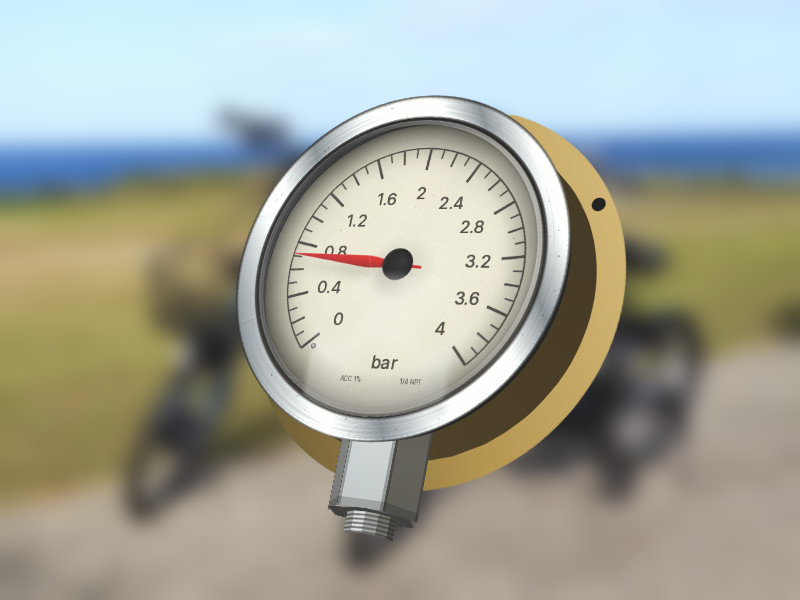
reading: 0.7 bar
